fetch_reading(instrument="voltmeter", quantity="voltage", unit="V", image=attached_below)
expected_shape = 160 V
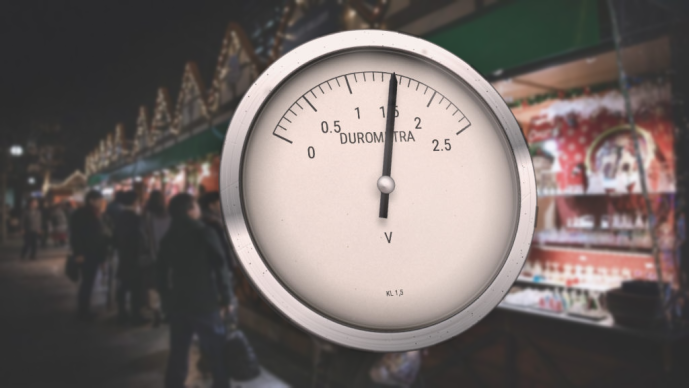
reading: 1.5 V
